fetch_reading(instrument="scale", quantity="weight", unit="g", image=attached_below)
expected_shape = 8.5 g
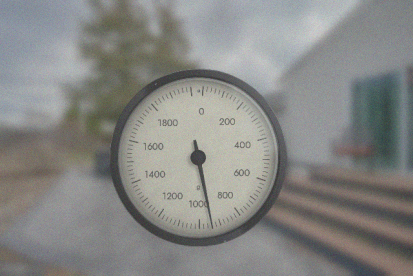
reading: 940 g
